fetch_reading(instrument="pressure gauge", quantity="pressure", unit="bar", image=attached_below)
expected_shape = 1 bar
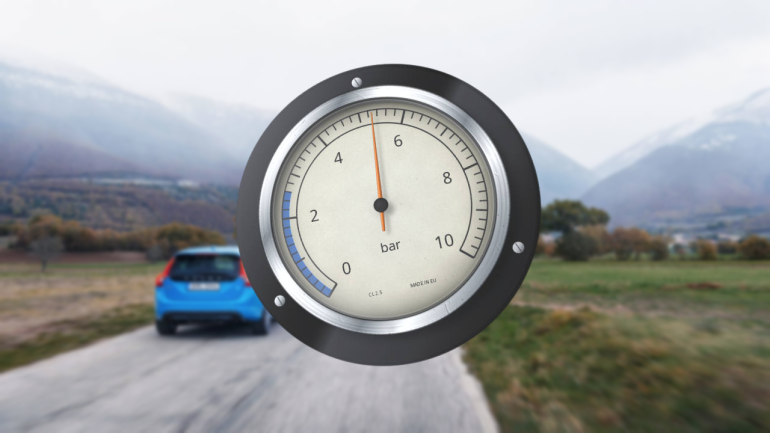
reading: 5.3 bar
